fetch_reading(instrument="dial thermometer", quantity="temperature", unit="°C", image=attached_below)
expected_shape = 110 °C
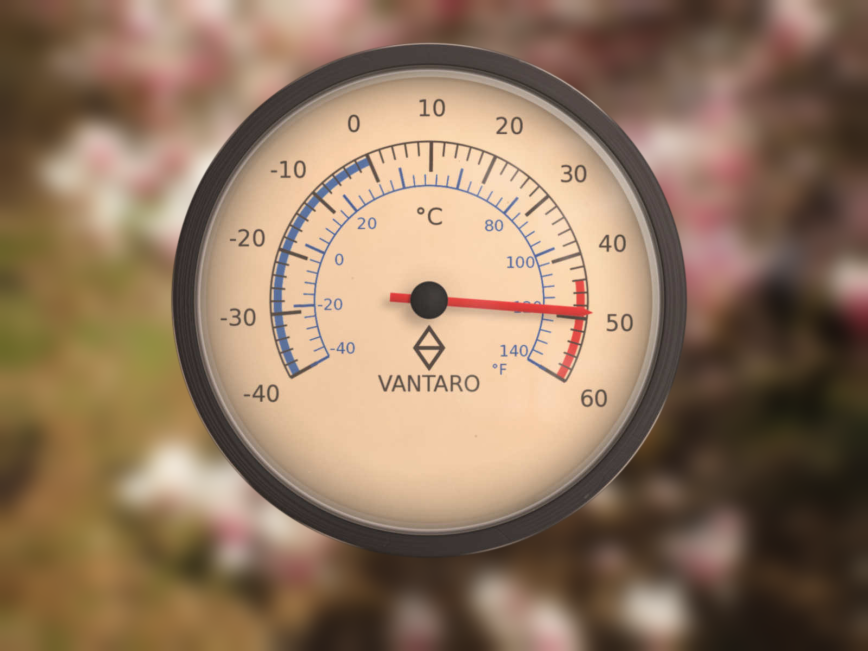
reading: 49 °C
